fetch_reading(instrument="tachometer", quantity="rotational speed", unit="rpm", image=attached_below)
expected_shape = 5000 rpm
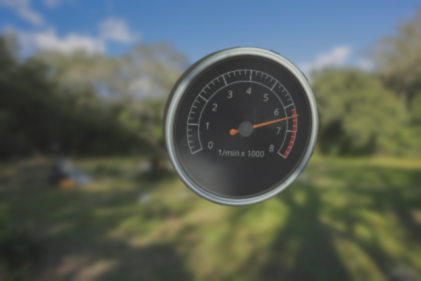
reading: 6400 rpm
